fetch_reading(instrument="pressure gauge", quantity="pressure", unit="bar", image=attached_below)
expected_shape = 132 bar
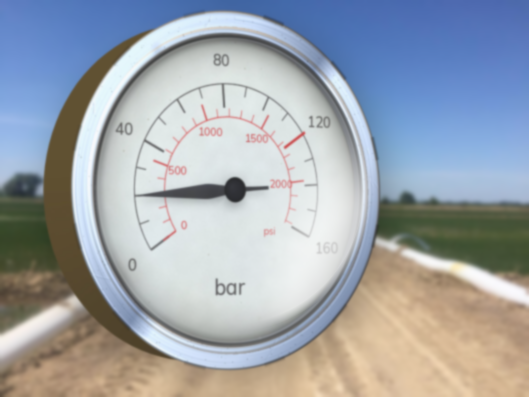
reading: 20 bar
